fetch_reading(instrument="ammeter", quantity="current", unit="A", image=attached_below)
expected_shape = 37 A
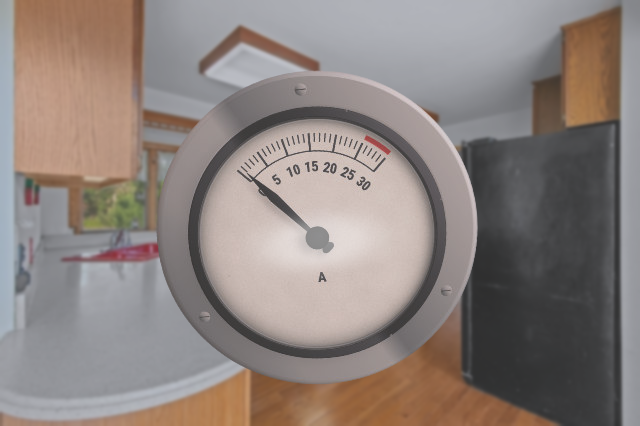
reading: 1 A
